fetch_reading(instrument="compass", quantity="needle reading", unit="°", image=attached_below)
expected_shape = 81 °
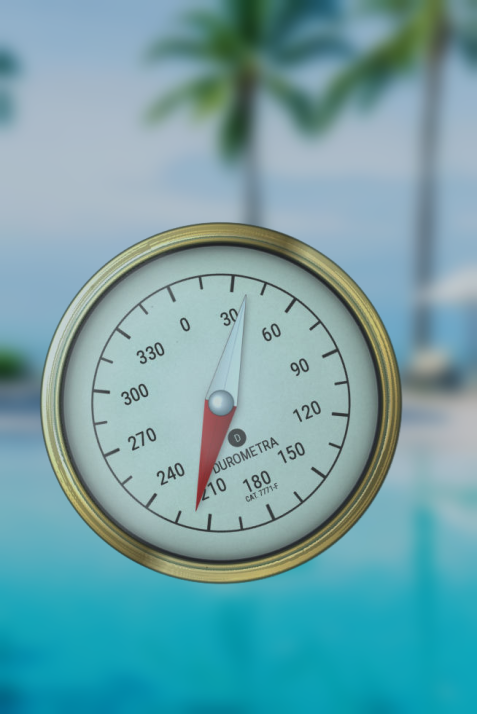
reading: 217.5 °
